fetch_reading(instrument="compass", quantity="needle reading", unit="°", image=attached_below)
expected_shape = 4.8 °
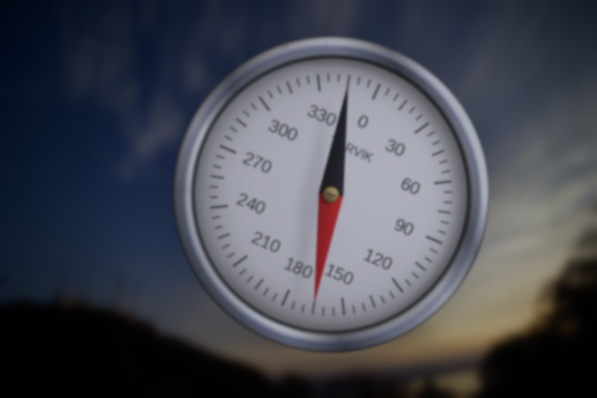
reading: 165 °
